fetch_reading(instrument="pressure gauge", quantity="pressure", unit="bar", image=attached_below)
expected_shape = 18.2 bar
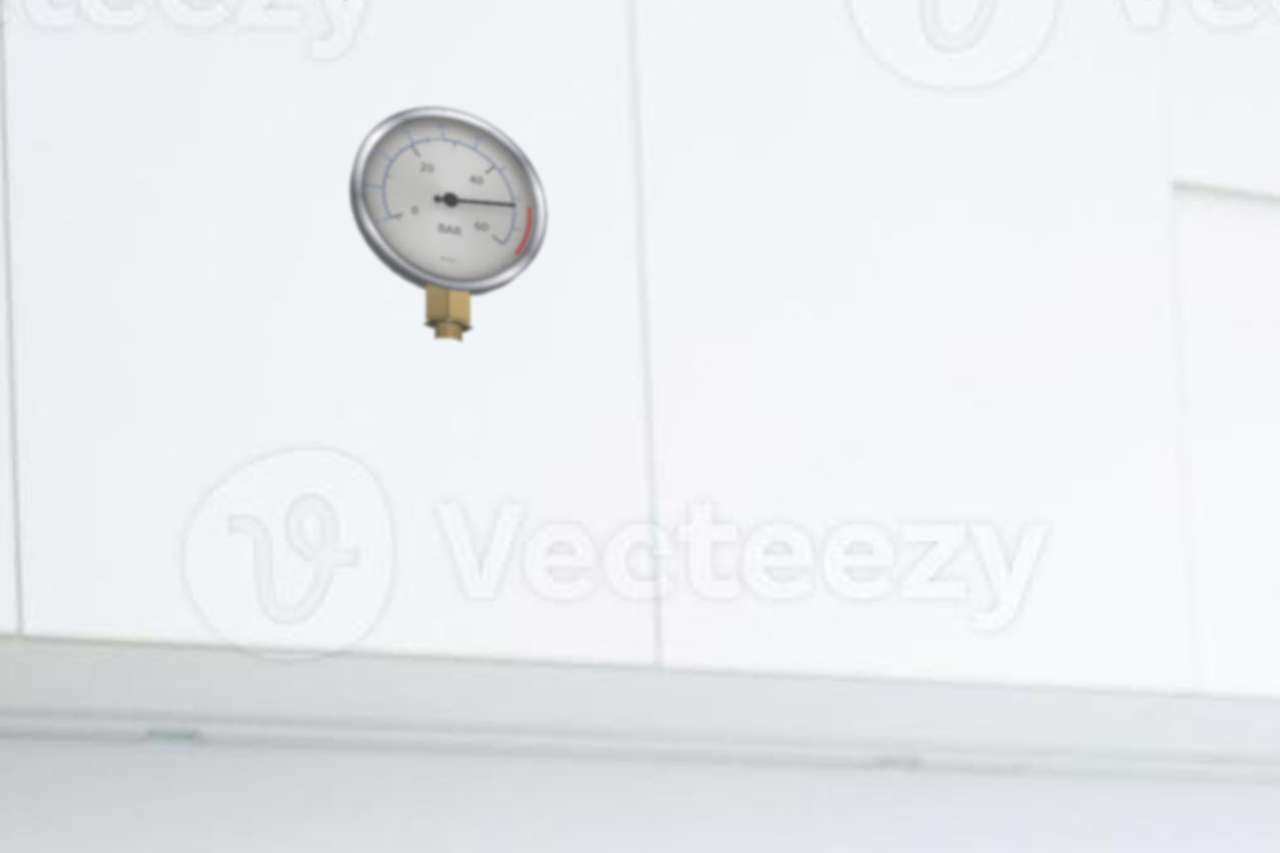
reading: 50 bar
